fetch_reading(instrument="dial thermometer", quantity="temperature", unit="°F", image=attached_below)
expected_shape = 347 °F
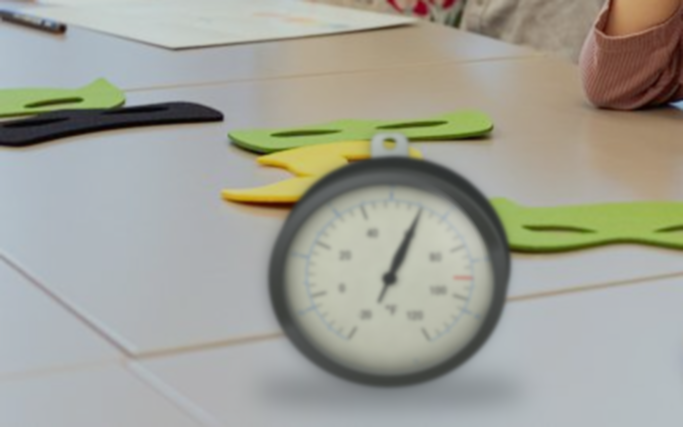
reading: 60 °F
